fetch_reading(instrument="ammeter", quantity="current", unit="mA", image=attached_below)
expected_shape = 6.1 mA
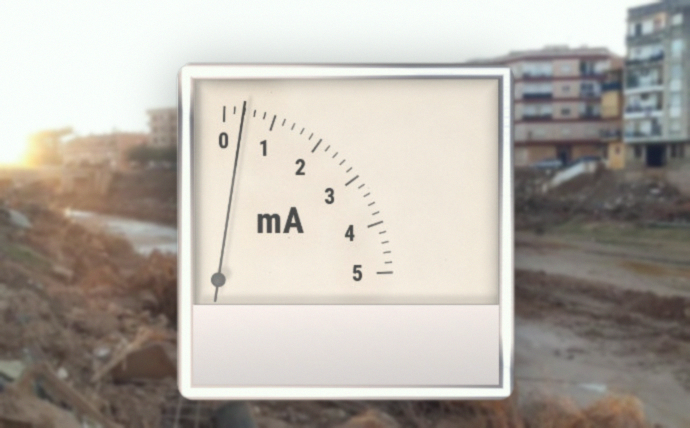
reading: 0.4 mA
